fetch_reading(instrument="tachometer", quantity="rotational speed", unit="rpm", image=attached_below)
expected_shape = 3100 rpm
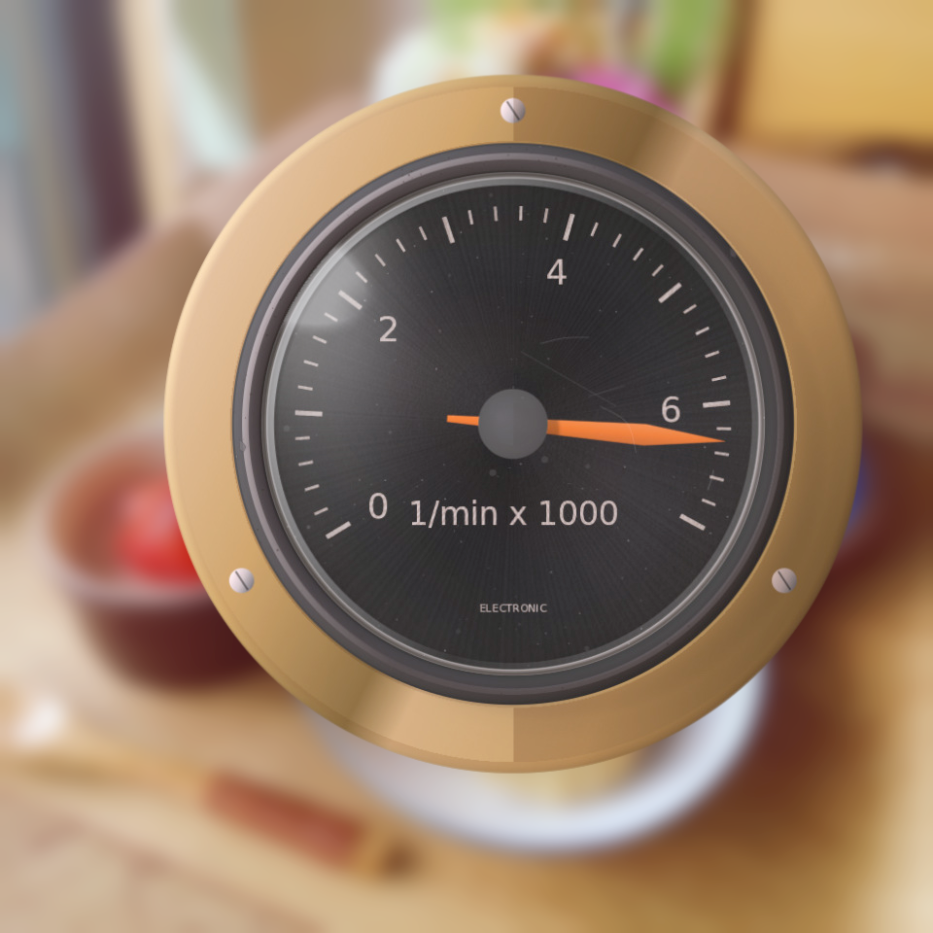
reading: 6300 rpm
